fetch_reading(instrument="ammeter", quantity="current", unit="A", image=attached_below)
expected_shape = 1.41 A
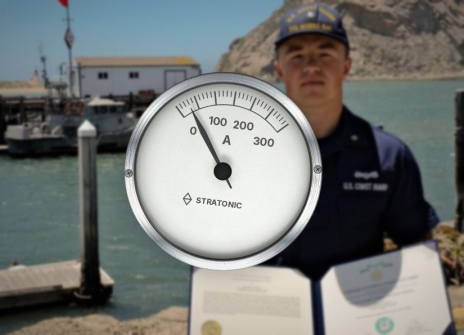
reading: 30 A
